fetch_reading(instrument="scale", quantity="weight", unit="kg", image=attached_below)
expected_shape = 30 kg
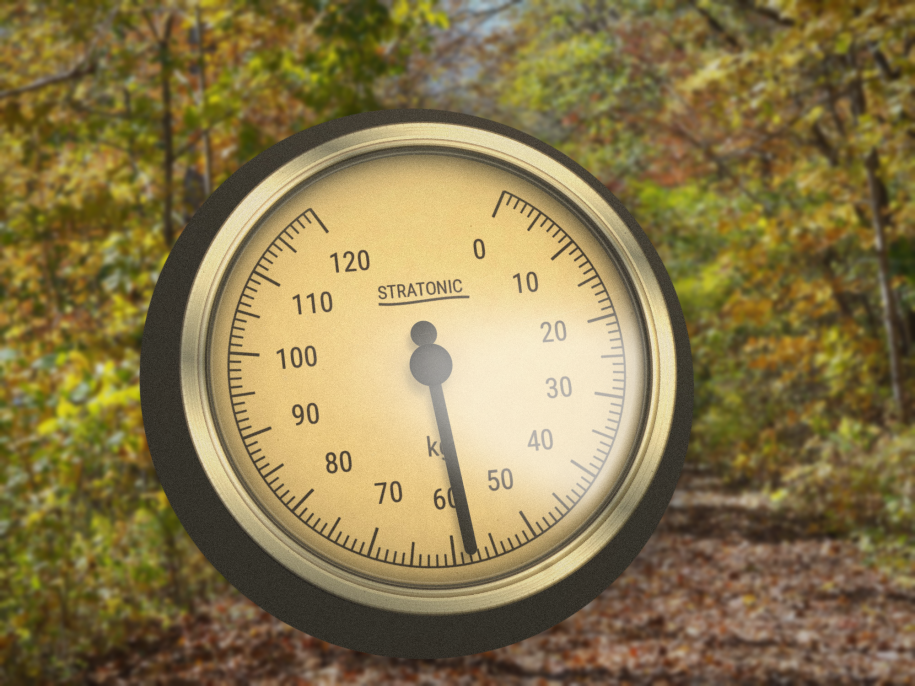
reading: 58 kg
